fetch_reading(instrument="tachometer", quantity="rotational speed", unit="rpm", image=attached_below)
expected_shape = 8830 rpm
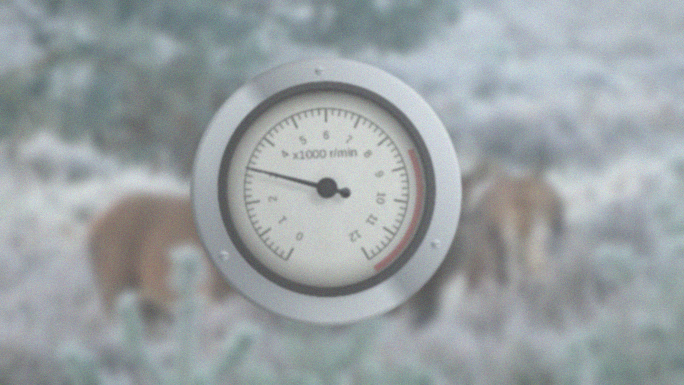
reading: 3000 rpm
